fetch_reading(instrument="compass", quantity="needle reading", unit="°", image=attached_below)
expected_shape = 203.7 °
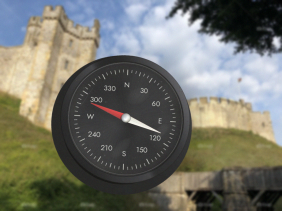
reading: 290 °
